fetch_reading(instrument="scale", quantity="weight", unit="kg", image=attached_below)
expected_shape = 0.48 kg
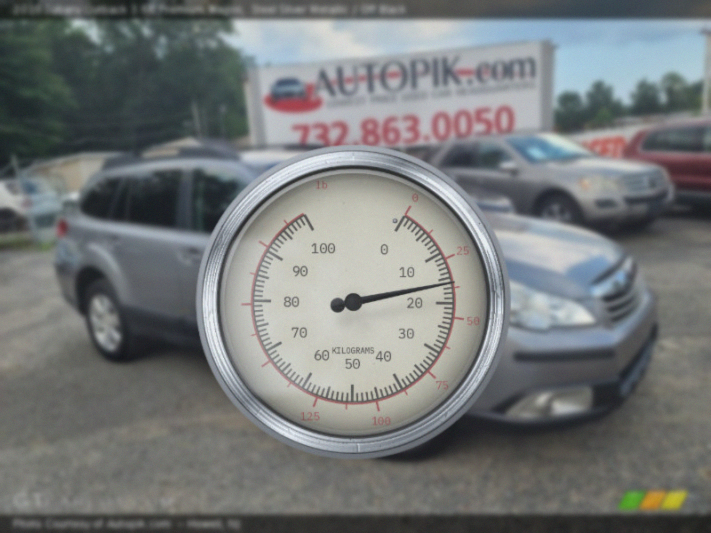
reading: 16 kg
